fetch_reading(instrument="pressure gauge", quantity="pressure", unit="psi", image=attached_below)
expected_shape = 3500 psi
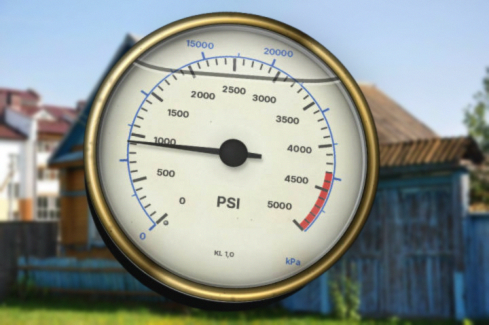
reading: 900 psi
